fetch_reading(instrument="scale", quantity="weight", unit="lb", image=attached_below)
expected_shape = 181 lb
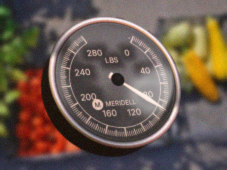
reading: 90 lb
